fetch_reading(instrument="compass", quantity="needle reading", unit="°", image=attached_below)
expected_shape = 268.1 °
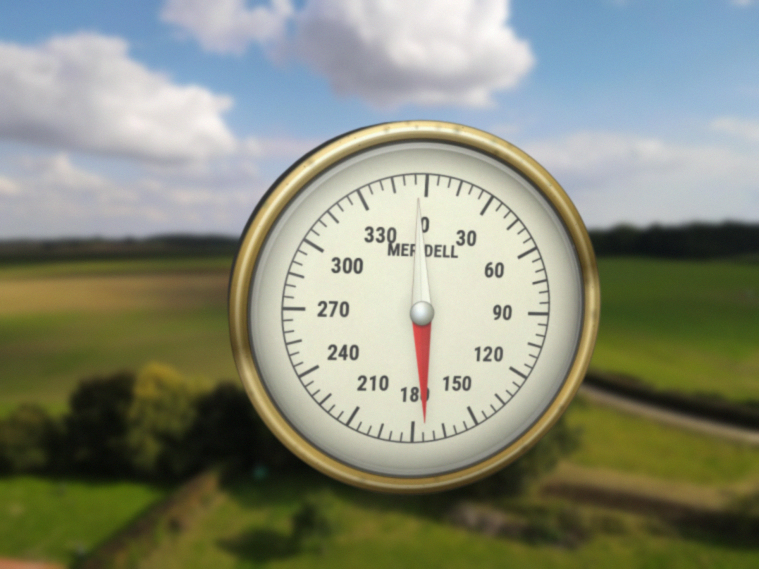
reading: 175 °
